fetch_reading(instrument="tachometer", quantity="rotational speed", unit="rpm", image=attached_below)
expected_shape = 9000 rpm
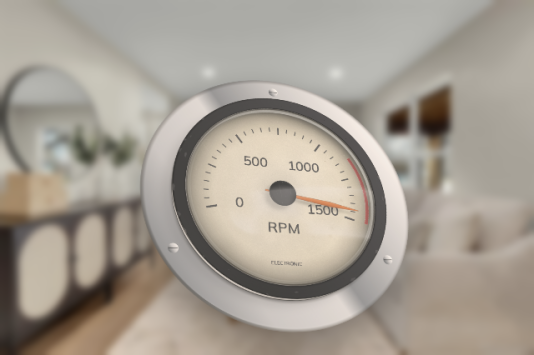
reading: 1450 rpm
